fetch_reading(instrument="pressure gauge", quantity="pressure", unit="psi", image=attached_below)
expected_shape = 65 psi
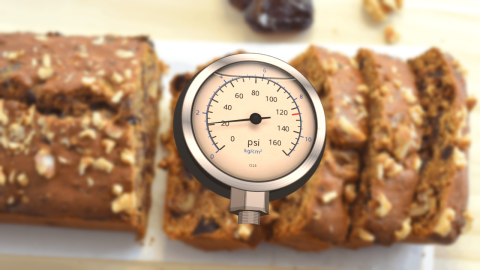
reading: 20 psi
